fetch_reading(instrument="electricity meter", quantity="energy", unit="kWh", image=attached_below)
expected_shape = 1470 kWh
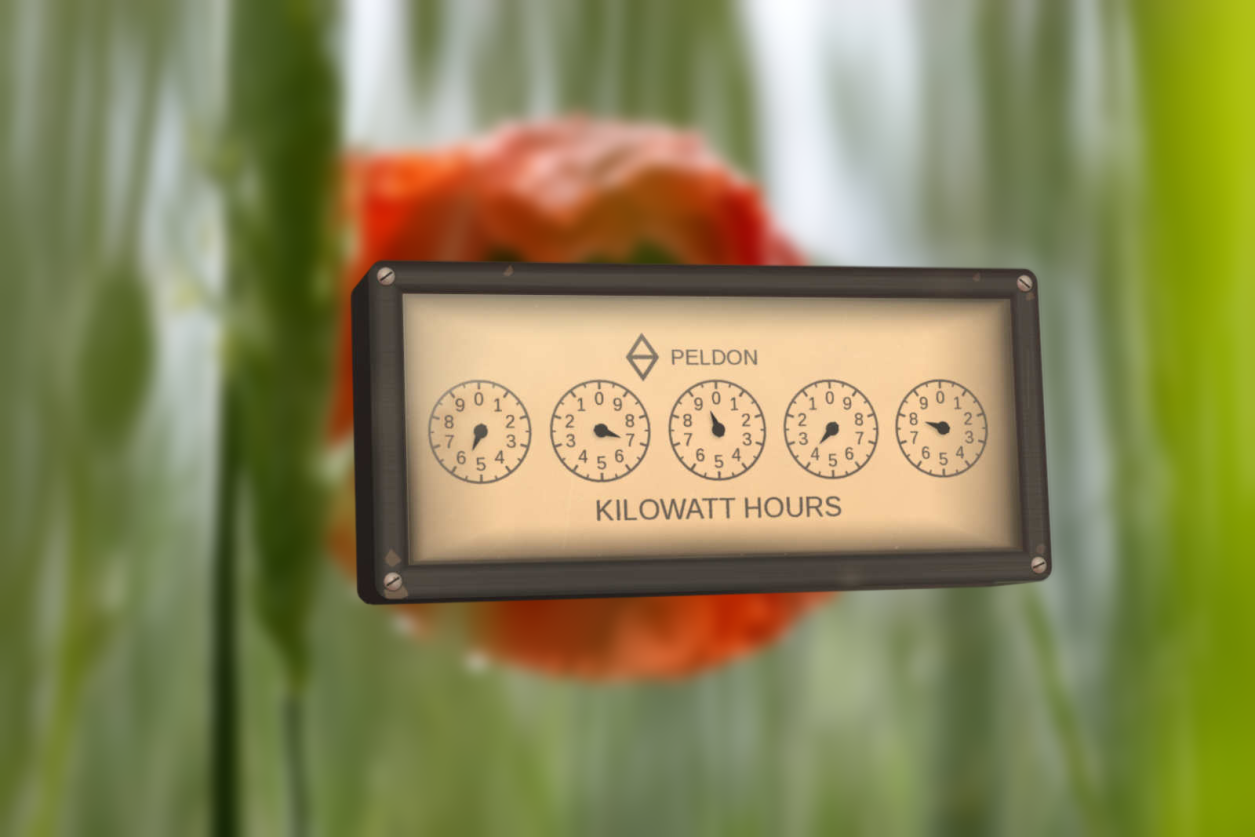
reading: 56938 kWh
